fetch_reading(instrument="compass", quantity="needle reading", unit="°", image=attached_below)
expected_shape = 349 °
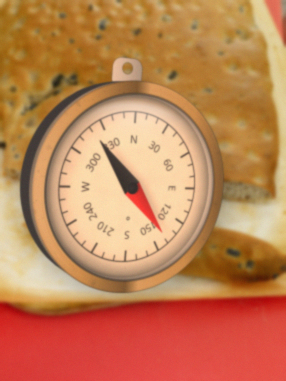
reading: 140 °
